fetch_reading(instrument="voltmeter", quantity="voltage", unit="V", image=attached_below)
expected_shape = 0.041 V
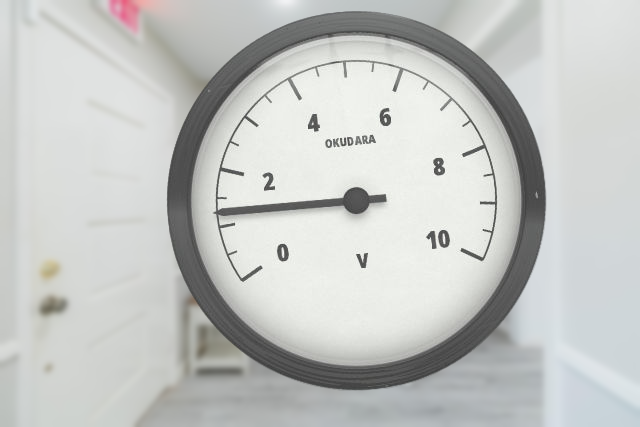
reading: 1.25 V
